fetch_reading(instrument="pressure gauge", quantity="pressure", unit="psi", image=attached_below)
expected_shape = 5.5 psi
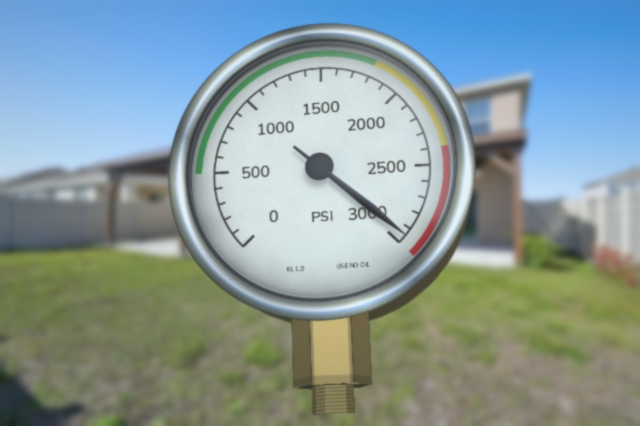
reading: 2950 psi
